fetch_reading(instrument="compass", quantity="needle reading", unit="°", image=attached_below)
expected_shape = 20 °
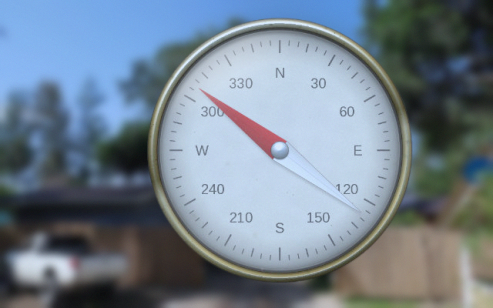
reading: 307.5 °
